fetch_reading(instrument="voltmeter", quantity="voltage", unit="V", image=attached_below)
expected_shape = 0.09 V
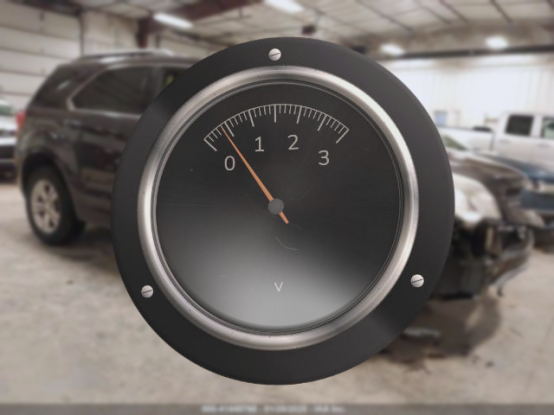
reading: 0.4 V
